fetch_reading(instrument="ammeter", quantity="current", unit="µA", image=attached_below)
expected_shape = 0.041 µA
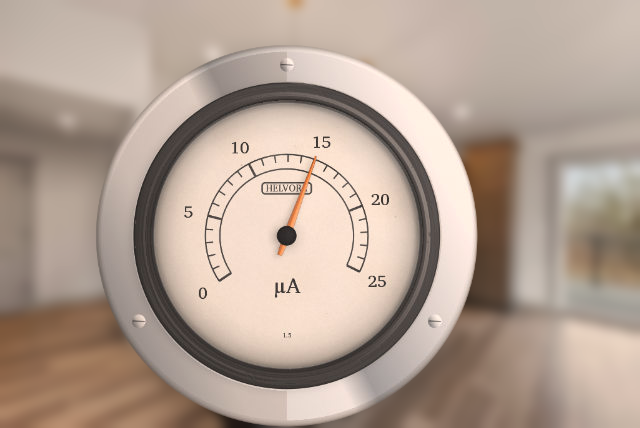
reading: 15 µA
